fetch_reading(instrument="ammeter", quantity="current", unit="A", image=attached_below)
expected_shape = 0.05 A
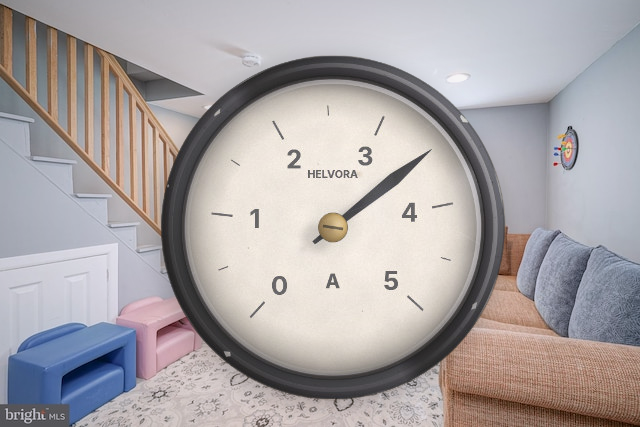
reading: 3.5 A
